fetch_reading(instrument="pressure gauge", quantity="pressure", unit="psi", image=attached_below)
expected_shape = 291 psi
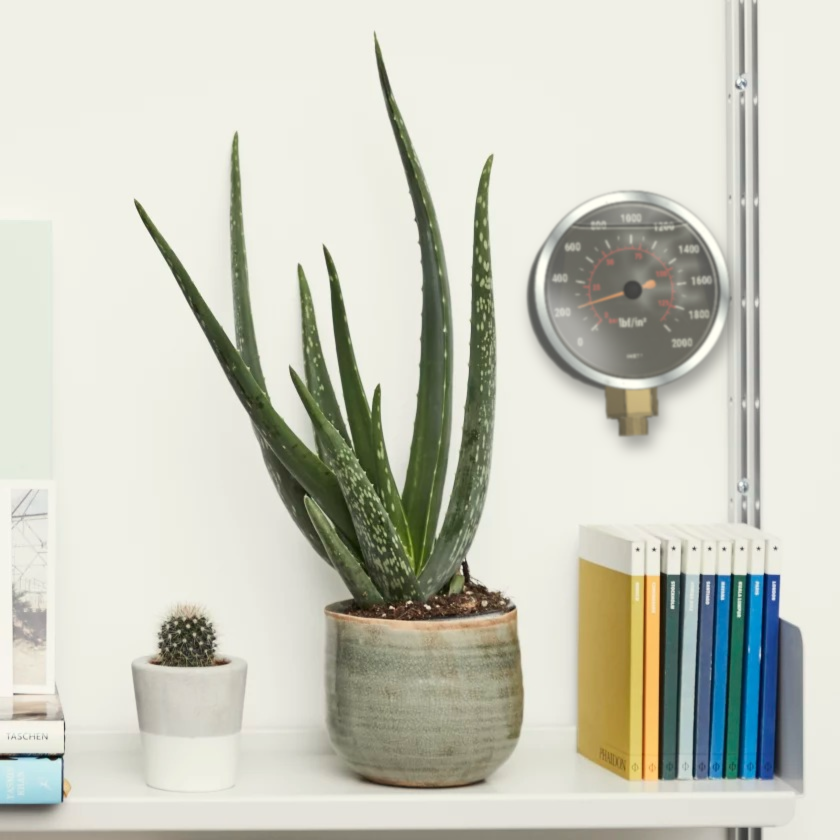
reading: 200 psi
